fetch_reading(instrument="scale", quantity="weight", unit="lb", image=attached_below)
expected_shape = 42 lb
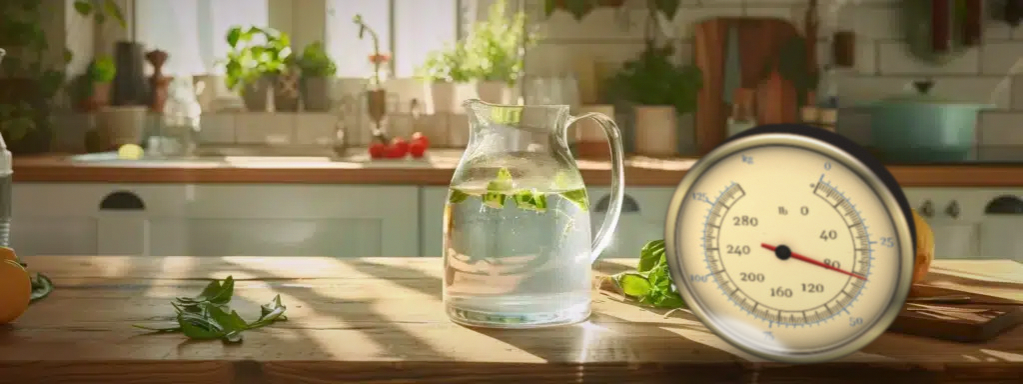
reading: 80 lb
